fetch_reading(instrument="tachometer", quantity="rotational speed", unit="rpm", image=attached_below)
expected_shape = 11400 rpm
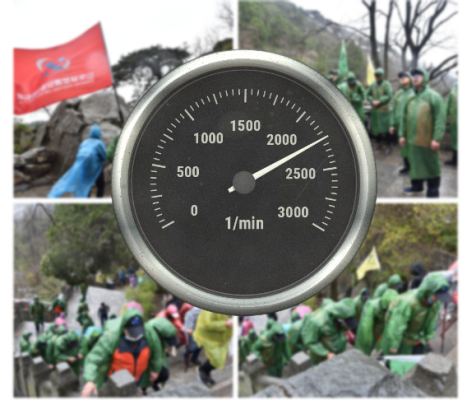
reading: 2250 rpm
